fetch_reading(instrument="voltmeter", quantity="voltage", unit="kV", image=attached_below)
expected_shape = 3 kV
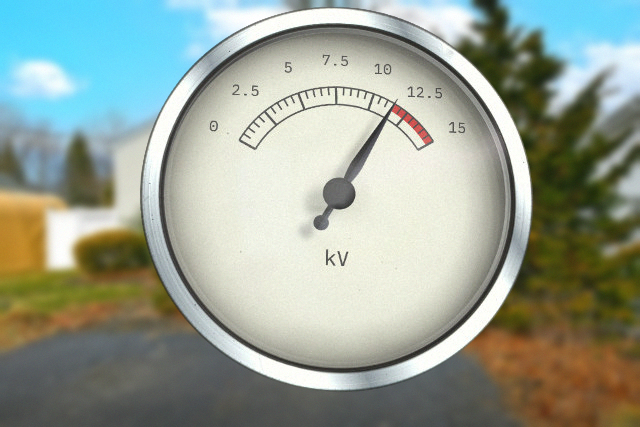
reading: 11.5 kV
